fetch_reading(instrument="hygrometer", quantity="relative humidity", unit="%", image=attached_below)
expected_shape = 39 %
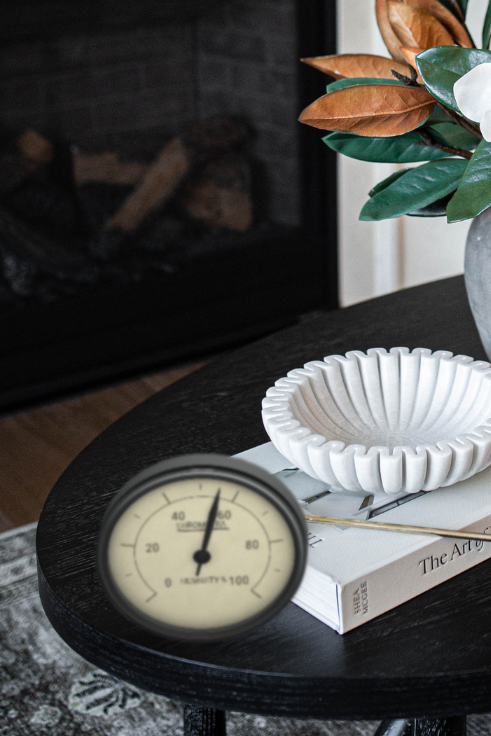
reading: 55 %
